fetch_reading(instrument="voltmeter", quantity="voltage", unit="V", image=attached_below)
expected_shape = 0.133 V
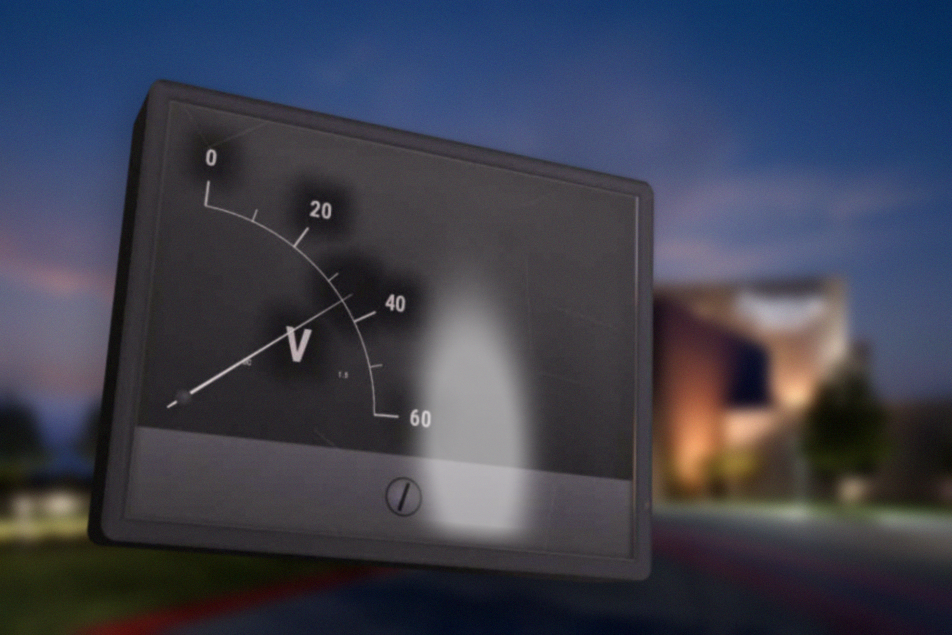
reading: 35 V
